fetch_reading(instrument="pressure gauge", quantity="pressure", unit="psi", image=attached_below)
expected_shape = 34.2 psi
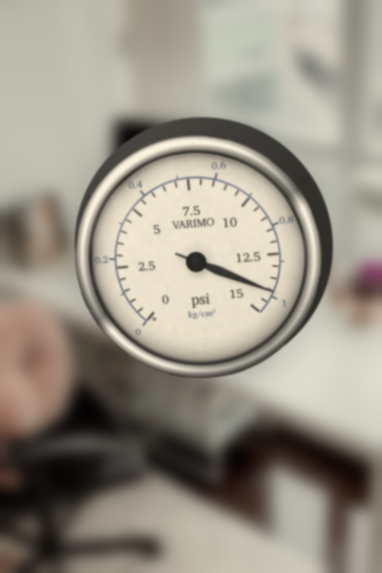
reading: 14 psi
